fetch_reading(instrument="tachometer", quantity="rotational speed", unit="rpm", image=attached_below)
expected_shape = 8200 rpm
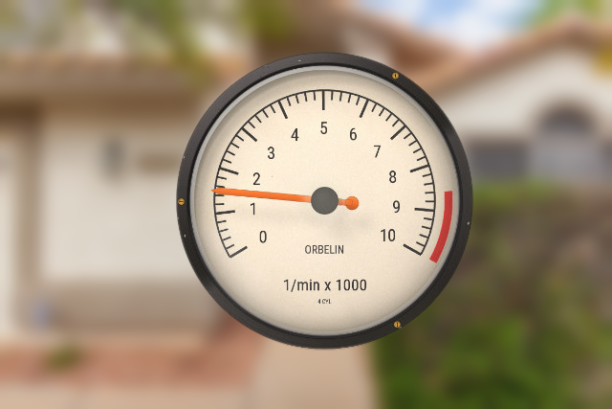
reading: 1500 rpm
